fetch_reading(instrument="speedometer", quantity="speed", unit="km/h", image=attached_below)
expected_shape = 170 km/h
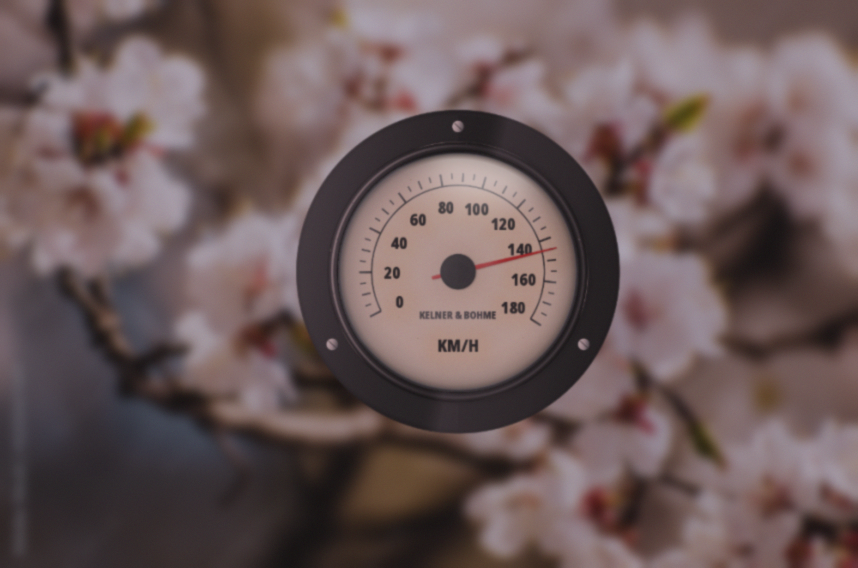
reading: 145 km/h
